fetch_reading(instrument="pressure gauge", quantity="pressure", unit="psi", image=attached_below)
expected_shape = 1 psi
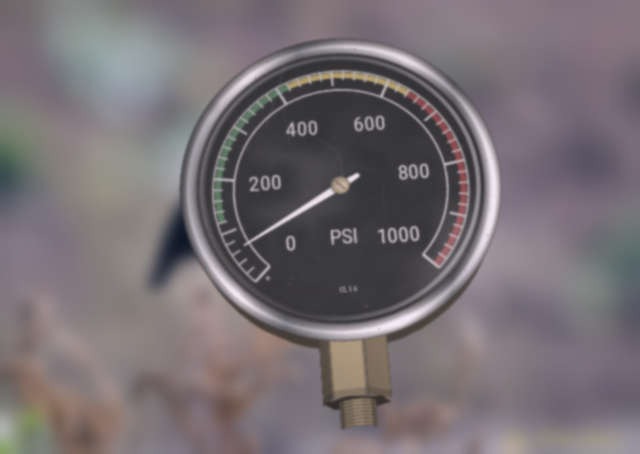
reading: 60 psi
